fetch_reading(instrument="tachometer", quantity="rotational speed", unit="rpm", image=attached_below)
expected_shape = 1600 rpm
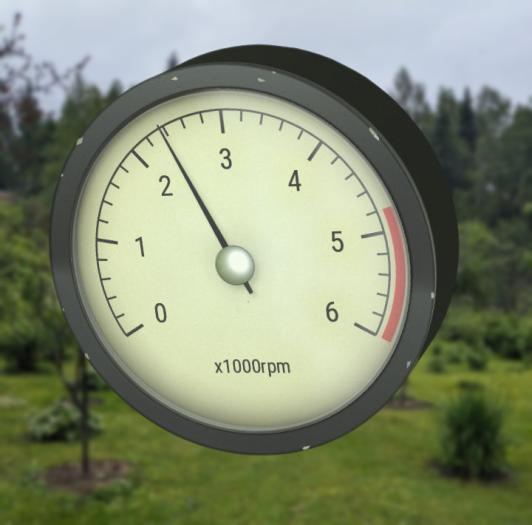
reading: 2400 rpm
